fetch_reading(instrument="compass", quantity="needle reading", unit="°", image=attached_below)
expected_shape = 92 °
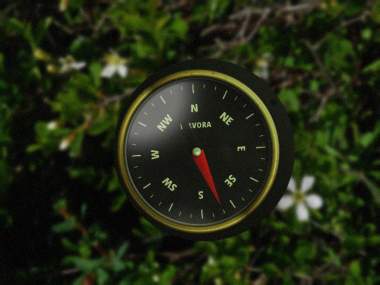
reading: 160 °
